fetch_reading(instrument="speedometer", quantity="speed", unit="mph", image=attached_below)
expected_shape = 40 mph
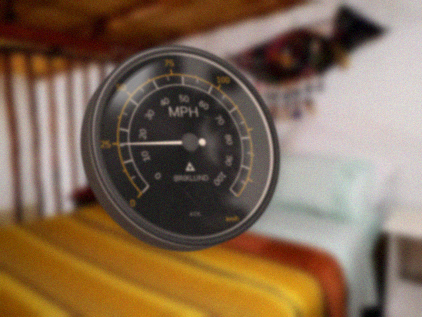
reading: 15 mph
